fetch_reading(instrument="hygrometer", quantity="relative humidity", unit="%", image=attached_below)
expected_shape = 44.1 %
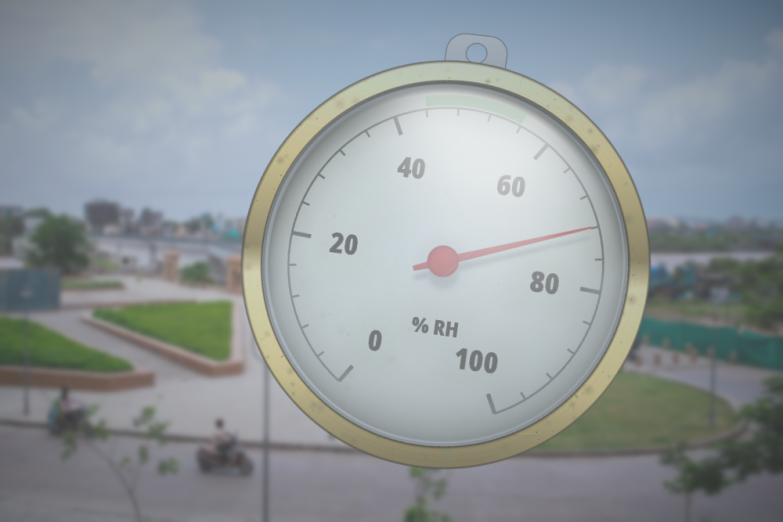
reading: 72 %
